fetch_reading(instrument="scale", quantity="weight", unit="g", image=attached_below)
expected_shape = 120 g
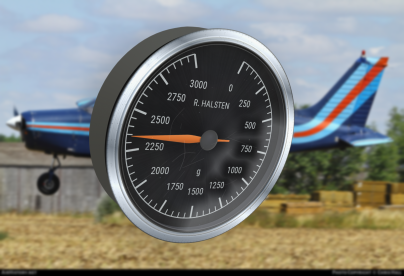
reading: 2350 g
